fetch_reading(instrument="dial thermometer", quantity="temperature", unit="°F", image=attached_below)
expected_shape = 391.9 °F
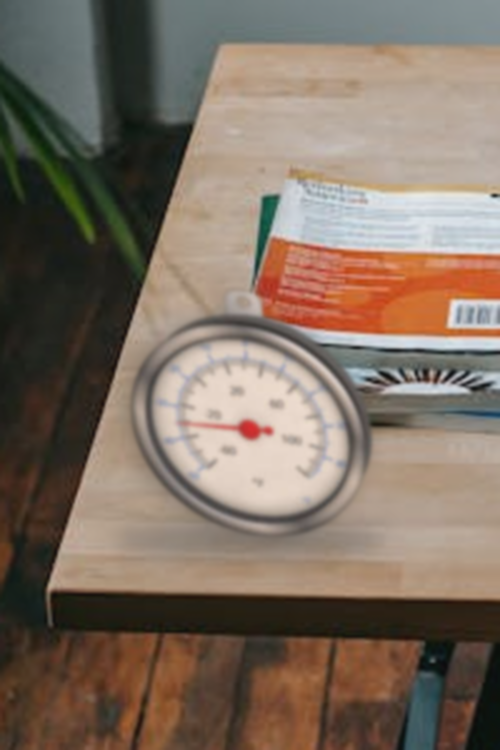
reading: -30 °F
